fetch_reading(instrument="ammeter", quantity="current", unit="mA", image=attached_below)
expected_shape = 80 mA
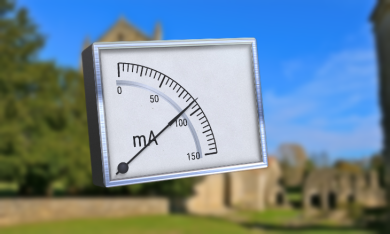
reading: 90 mA
